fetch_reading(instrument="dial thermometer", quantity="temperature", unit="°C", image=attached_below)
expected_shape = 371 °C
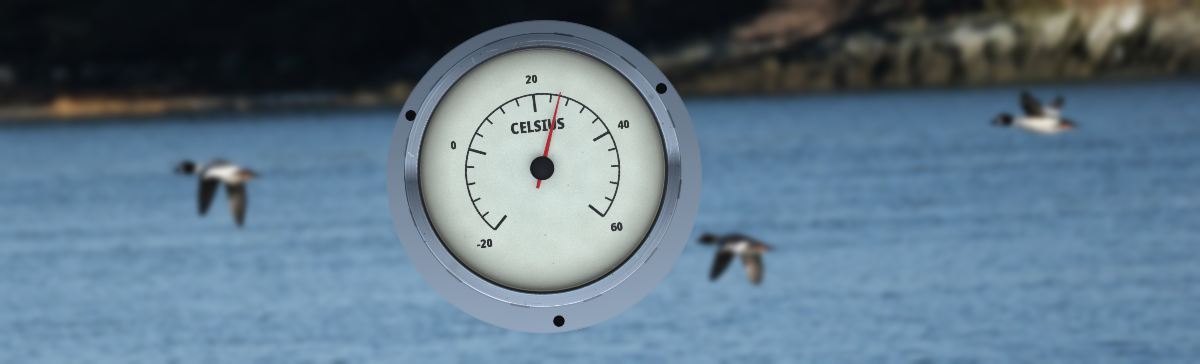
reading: 26 °C
